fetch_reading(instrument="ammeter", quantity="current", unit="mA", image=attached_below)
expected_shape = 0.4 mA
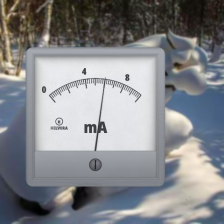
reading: 6 mA
